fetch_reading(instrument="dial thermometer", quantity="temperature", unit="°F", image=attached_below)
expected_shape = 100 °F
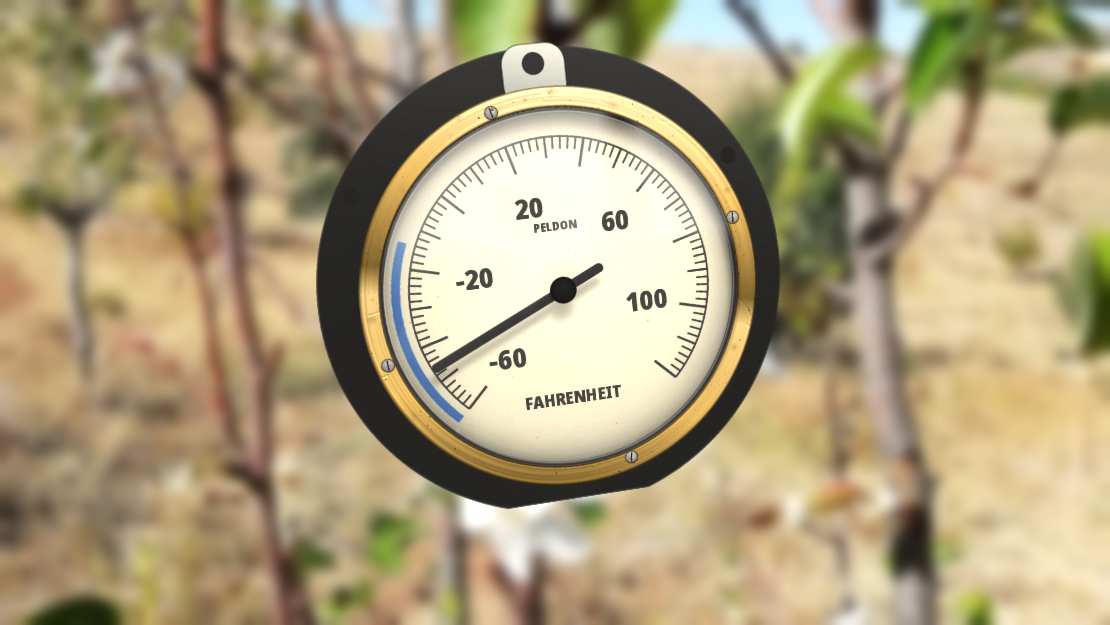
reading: -46 °F
